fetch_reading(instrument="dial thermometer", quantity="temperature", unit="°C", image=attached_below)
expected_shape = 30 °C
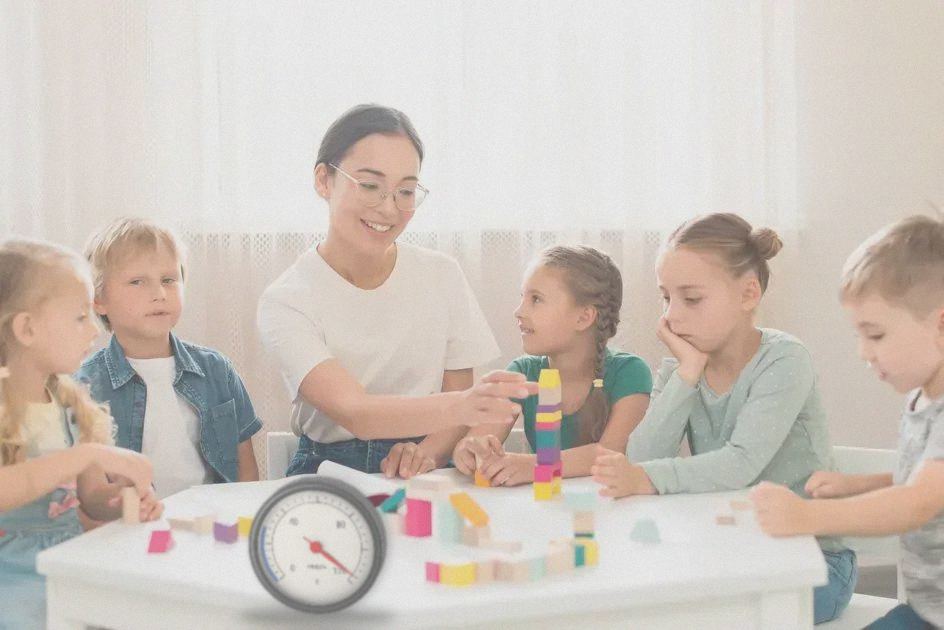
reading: 116 °C
